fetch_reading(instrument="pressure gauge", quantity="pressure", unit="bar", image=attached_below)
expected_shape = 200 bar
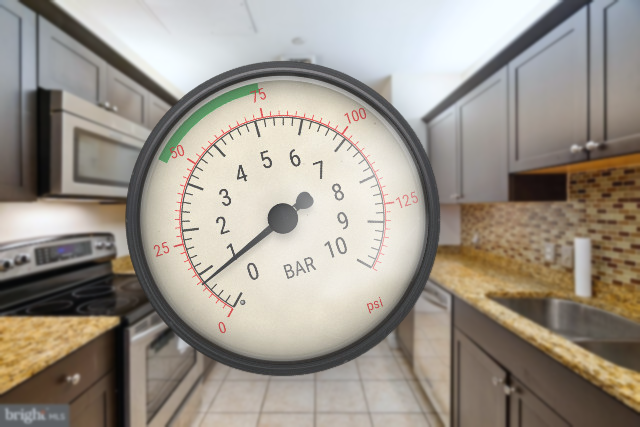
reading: 0.8 bar
